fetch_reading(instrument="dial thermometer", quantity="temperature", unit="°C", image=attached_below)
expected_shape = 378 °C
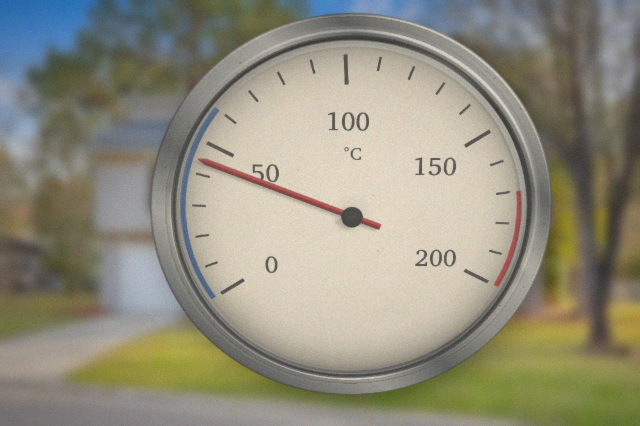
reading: 45 °C
